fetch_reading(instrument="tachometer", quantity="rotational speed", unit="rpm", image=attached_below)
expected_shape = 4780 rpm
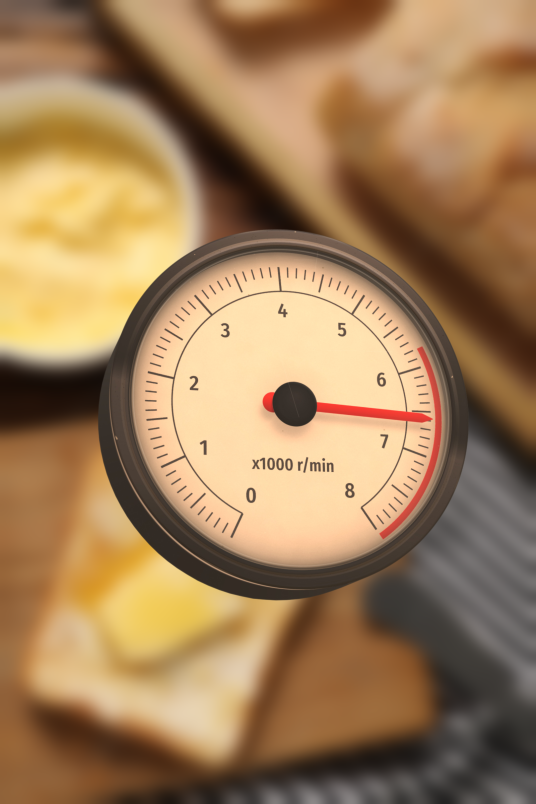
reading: 6600 rpm
